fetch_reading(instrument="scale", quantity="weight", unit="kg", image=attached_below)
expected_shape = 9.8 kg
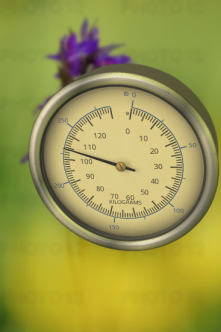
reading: 105 kg
